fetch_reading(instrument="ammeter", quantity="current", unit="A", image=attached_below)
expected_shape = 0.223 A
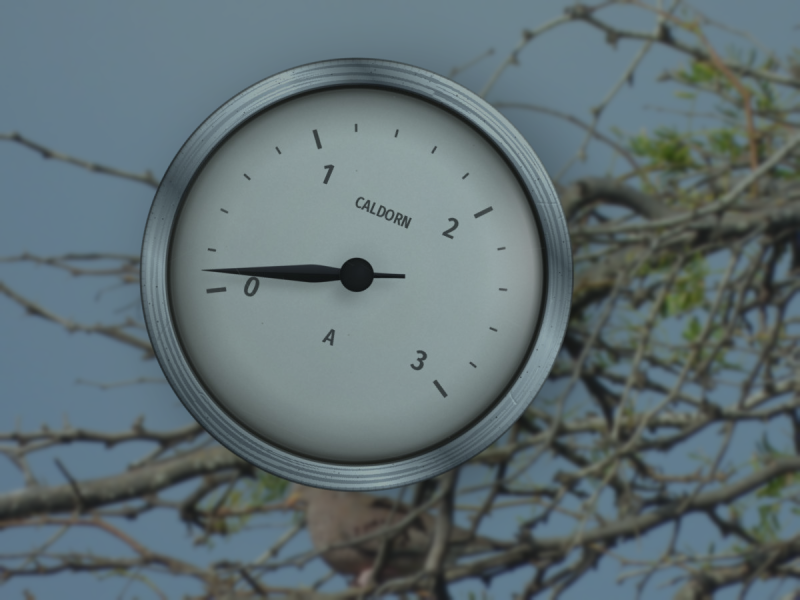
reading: 0.1 A
